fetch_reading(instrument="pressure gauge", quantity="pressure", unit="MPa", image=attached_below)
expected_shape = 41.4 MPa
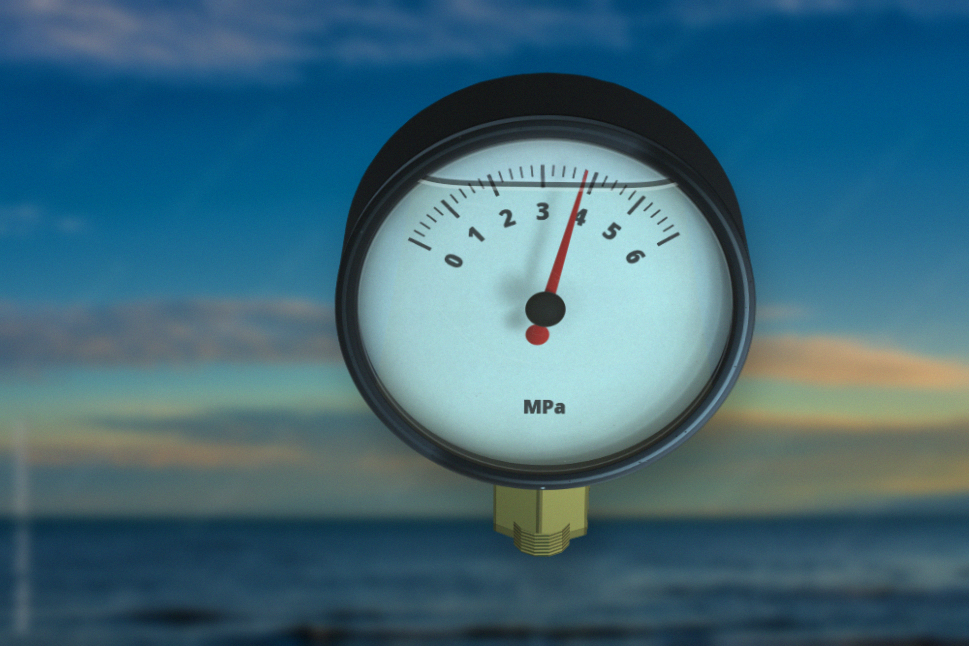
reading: 3.8 MPa
